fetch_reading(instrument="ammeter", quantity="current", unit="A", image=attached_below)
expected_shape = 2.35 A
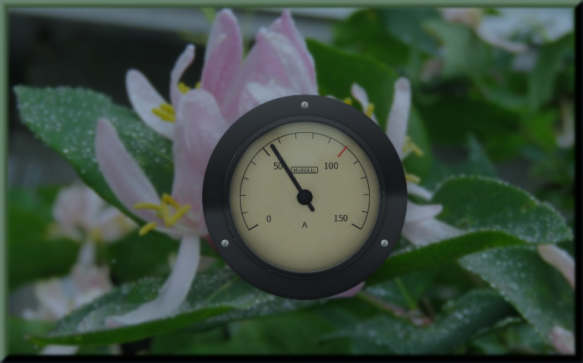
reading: 55 A
